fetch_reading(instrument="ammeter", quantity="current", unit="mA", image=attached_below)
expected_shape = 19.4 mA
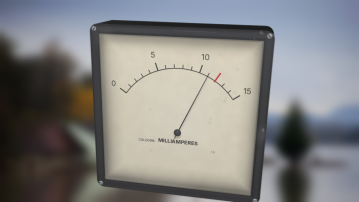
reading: 11 mA
